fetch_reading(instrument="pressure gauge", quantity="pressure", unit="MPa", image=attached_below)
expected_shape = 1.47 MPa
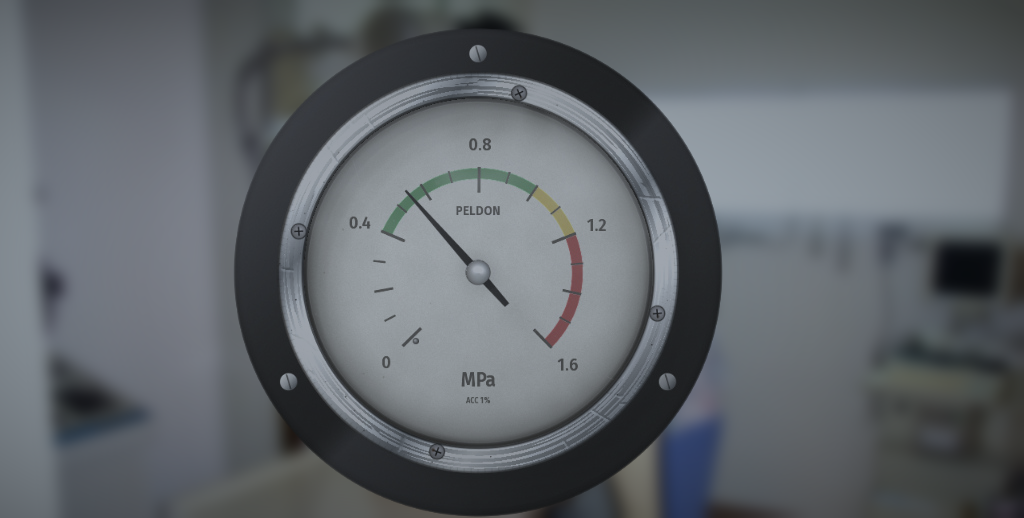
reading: 0.55 MPa
